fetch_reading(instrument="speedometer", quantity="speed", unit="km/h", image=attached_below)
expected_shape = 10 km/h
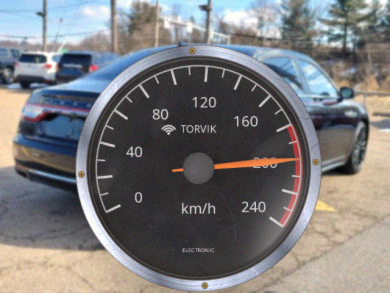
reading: 200 km/h
